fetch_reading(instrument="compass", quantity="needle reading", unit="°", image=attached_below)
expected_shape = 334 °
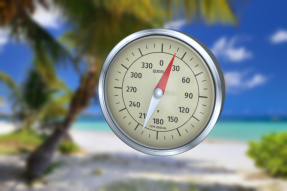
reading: 20 °
